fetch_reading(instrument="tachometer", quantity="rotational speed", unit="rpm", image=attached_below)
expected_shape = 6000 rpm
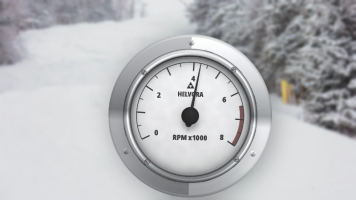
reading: 4250 rpm
